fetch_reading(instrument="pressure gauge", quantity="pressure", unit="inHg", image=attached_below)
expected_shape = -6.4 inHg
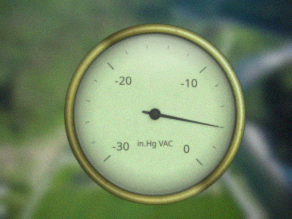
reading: -4 inHg
